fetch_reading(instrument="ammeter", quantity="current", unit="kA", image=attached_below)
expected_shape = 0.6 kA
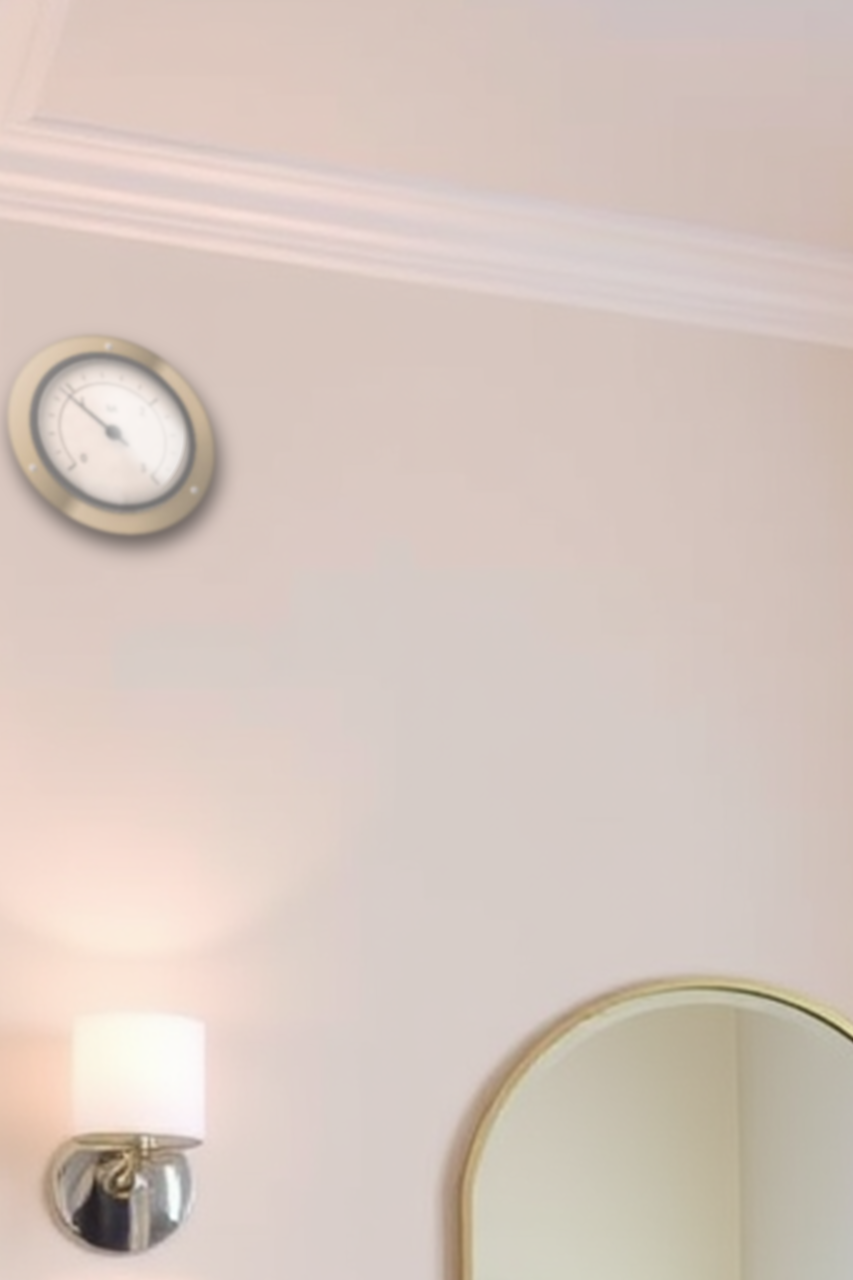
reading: 0.9 kA
